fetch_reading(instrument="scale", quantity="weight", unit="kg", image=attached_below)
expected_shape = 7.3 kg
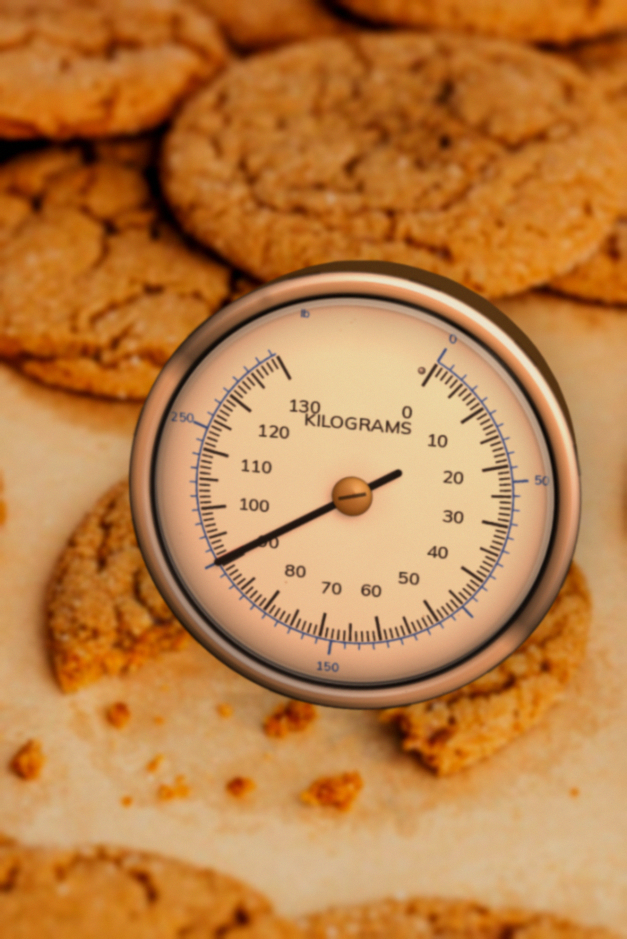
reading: 91 kg
